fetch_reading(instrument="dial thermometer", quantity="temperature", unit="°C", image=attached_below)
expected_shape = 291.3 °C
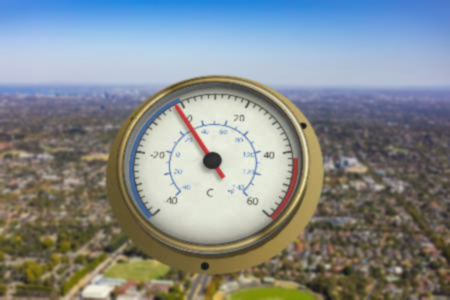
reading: -2 °C
